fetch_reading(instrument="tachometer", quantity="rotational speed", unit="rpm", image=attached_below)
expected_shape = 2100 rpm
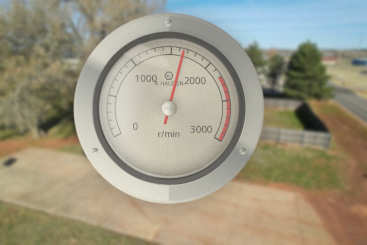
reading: 1650 rpm
